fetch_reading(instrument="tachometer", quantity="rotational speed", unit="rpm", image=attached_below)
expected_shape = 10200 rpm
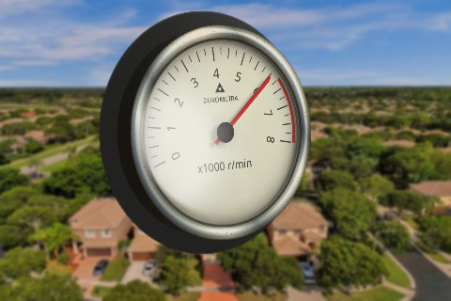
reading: 6000 rpm
